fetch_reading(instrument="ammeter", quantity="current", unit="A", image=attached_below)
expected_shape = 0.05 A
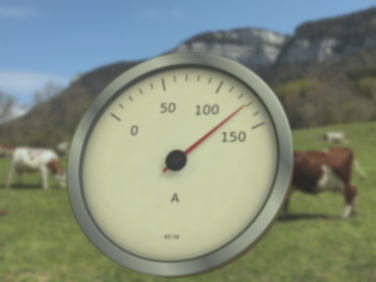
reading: 130 A
